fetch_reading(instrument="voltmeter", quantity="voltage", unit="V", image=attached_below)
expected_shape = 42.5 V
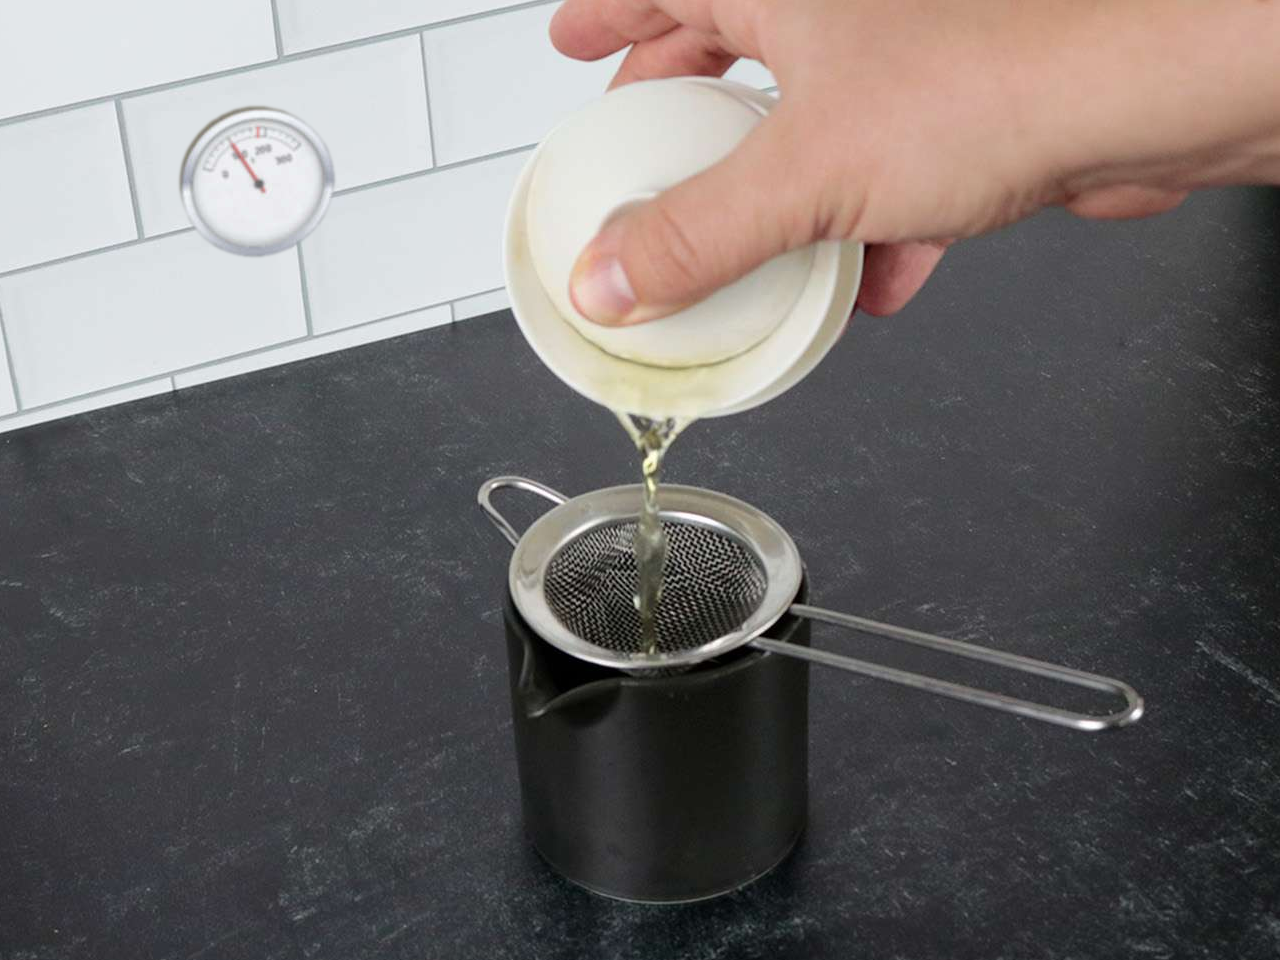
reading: 100 V
